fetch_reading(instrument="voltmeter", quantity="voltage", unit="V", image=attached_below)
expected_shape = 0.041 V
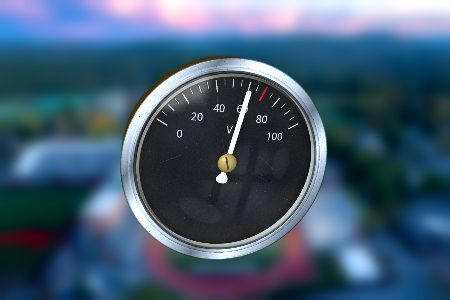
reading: 60 V
